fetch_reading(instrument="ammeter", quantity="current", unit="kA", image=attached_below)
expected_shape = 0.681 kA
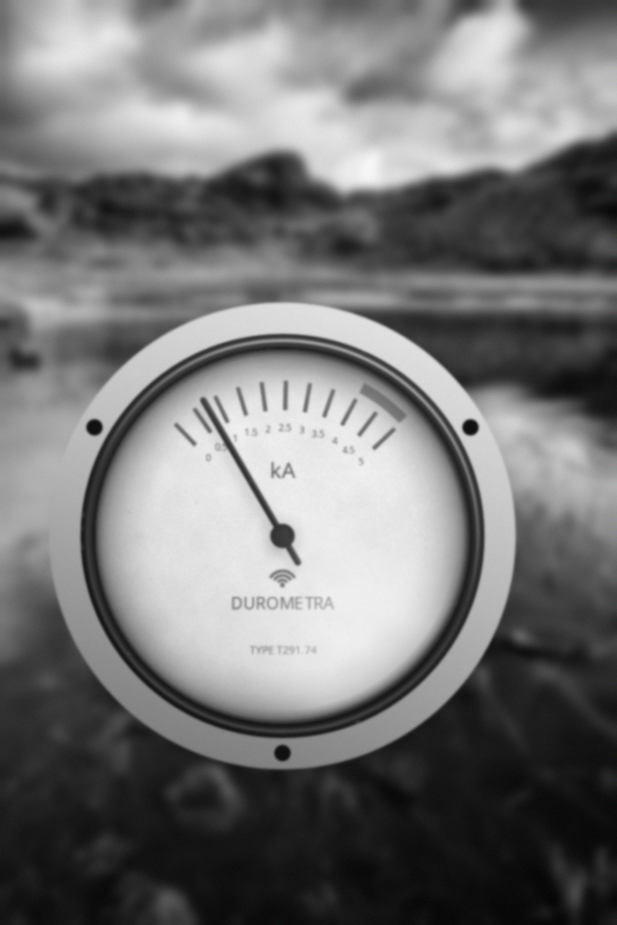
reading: 0.75 kA
